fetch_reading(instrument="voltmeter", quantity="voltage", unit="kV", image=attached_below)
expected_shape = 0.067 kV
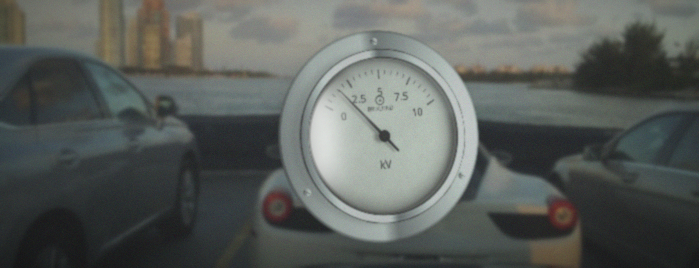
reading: 1.5 kV
